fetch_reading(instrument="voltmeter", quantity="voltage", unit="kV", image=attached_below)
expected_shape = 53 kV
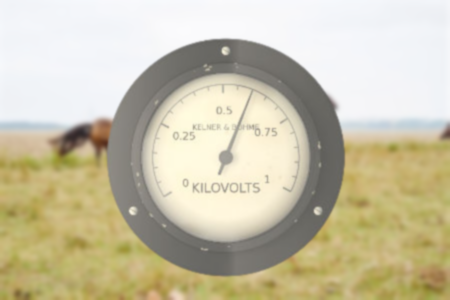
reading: 0.6 kV
